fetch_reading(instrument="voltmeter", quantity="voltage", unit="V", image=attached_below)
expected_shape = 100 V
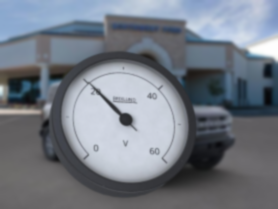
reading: 20 V
